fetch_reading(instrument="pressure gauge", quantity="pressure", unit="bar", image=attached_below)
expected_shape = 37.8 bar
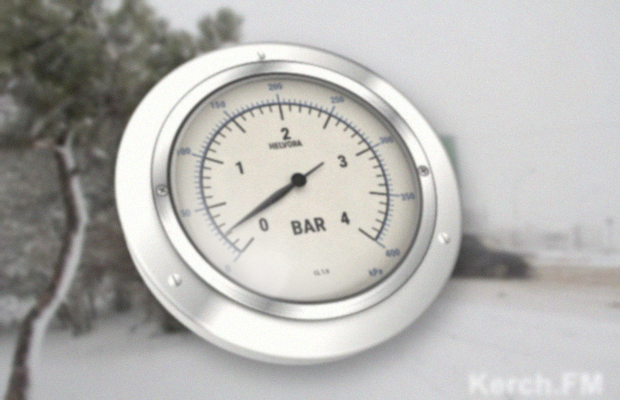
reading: 0.2 bar
